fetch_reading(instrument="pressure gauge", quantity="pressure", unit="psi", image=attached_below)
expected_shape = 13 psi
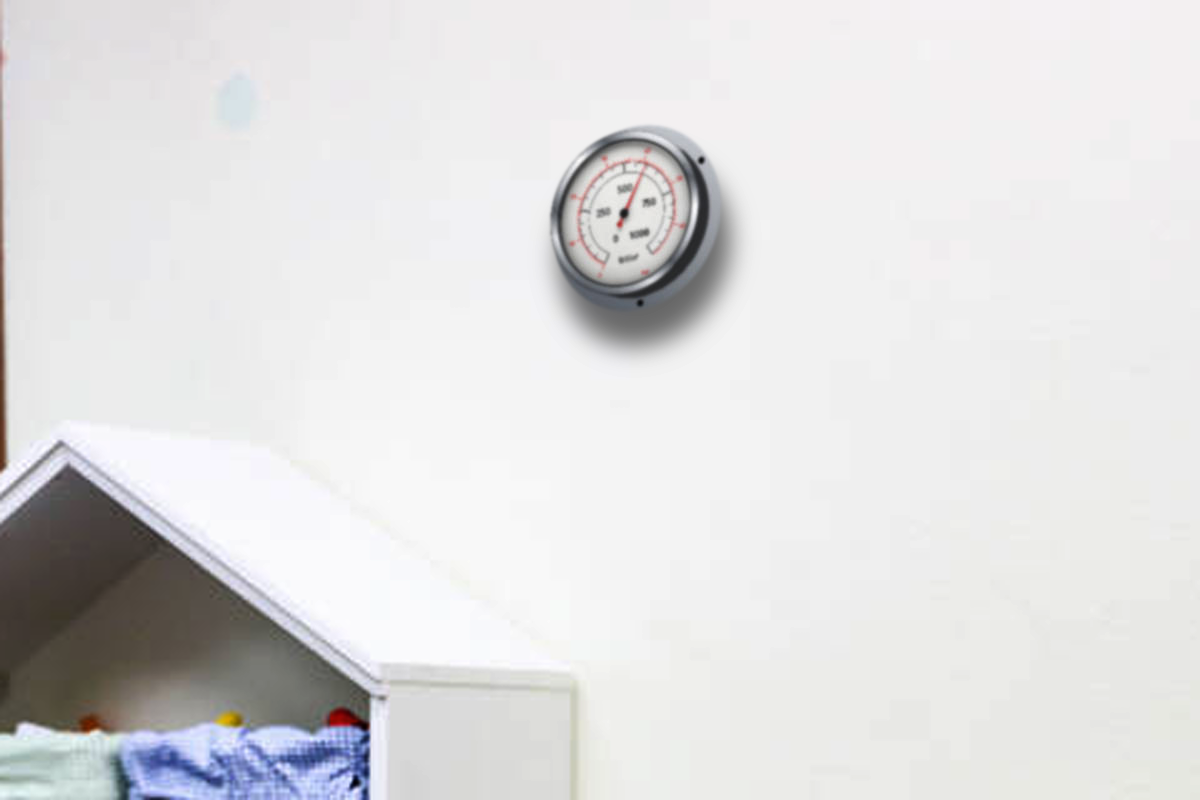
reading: 600 psi
